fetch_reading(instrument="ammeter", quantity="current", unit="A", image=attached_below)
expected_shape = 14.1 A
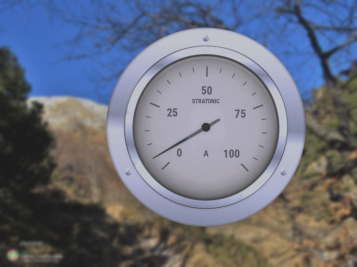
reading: 5 A
